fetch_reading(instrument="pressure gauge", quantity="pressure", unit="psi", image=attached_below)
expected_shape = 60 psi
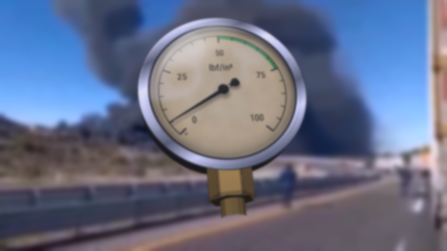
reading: 5 psi
